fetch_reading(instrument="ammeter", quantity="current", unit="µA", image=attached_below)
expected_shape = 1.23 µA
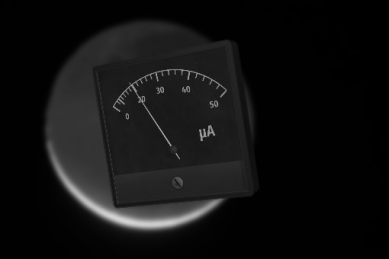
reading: 20 µA
